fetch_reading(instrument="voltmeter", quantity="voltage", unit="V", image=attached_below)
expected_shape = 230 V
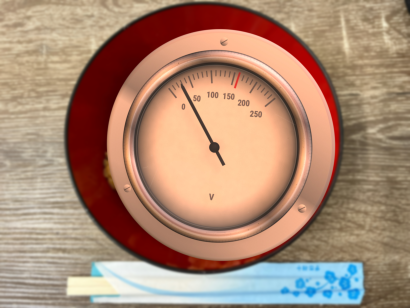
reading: 30 V
